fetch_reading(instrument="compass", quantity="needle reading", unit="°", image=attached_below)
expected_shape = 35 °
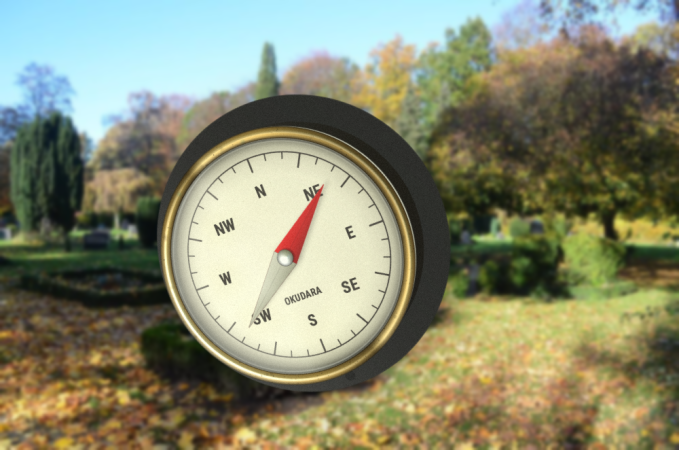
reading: 50 °
